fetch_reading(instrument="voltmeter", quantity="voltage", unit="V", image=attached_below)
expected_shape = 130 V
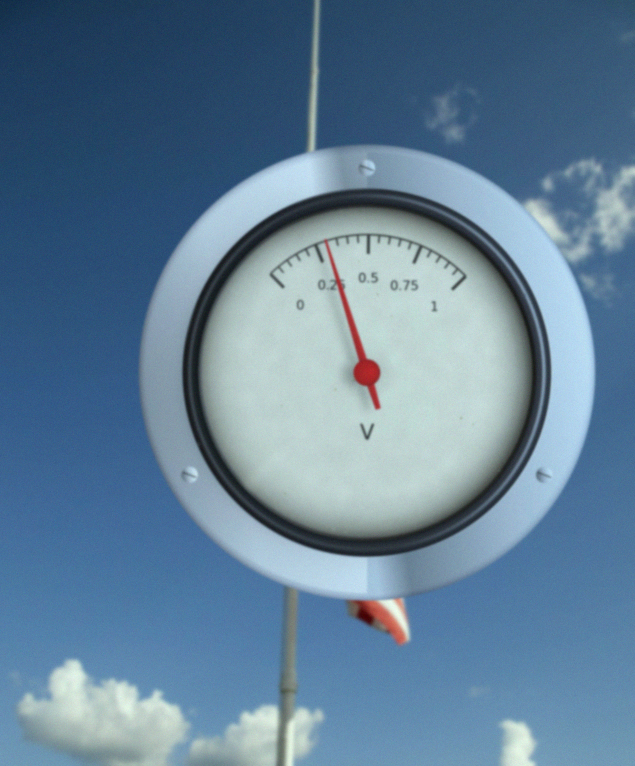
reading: 0.3 V
